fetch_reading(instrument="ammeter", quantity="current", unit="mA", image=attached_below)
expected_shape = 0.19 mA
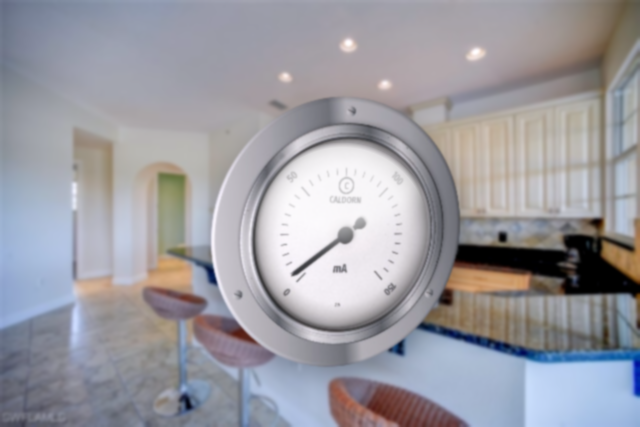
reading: 5 mA
